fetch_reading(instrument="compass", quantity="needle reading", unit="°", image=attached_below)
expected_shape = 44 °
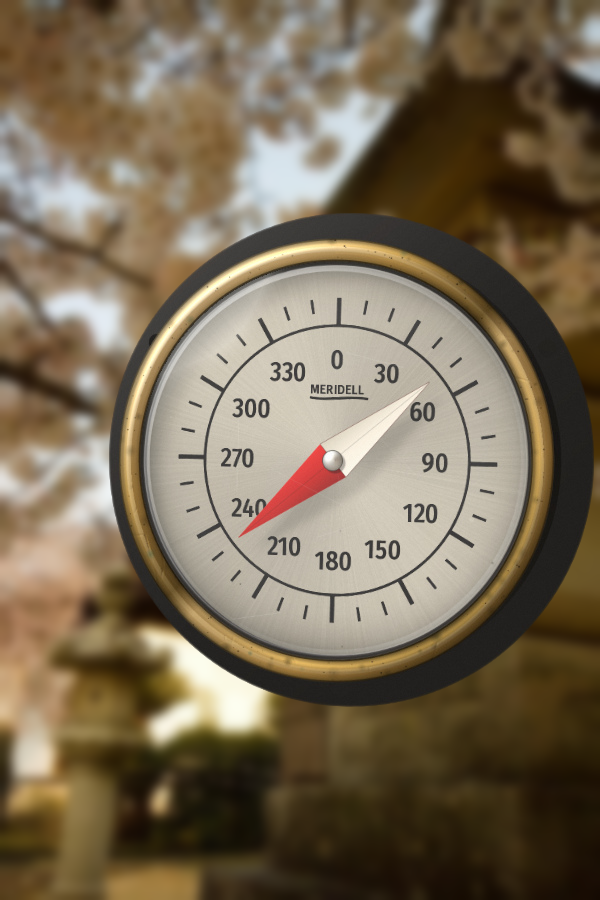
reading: 230 °
